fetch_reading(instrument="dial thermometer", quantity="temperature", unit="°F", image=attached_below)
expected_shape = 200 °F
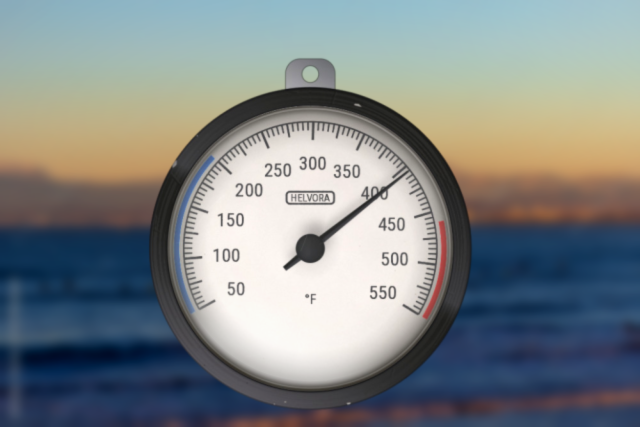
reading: 405 °F
